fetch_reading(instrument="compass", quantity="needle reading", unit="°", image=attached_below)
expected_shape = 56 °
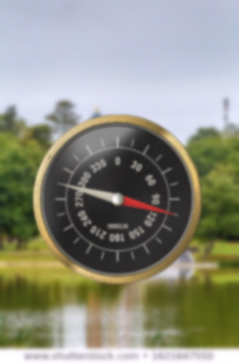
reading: 105 °
